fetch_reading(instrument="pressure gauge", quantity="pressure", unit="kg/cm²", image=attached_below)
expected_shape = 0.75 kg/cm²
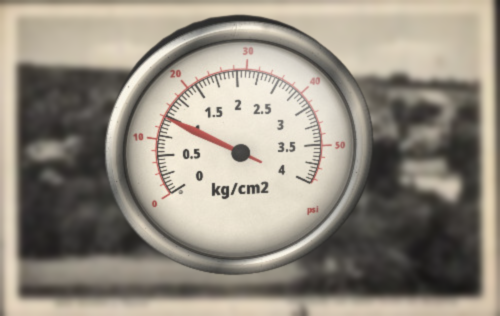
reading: 1 kg/cm²
